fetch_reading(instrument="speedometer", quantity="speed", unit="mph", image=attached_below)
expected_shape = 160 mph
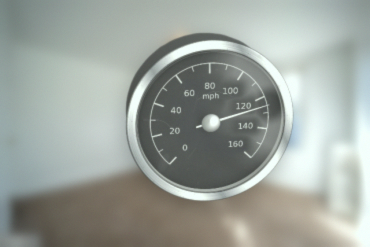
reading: 125 mph
